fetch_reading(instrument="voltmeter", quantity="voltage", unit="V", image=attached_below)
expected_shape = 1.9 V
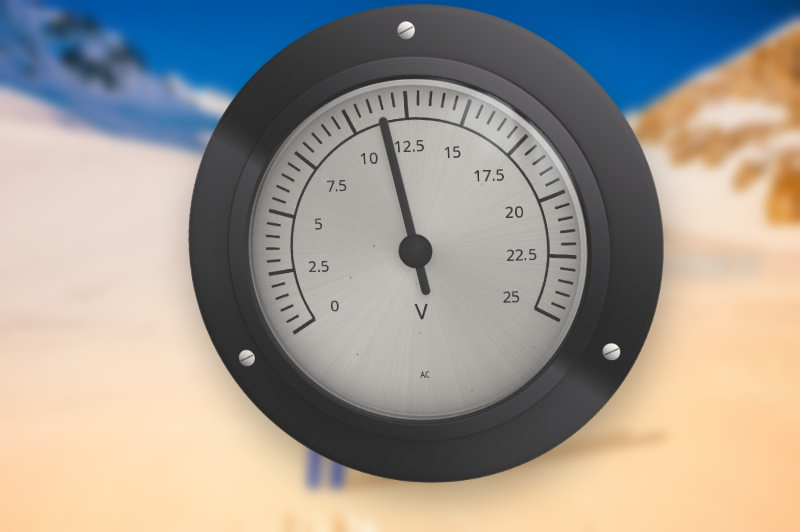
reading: 11.5 V
